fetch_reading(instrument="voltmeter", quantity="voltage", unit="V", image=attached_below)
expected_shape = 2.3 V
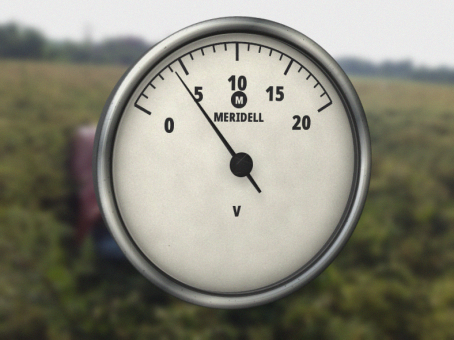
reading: 4 V
